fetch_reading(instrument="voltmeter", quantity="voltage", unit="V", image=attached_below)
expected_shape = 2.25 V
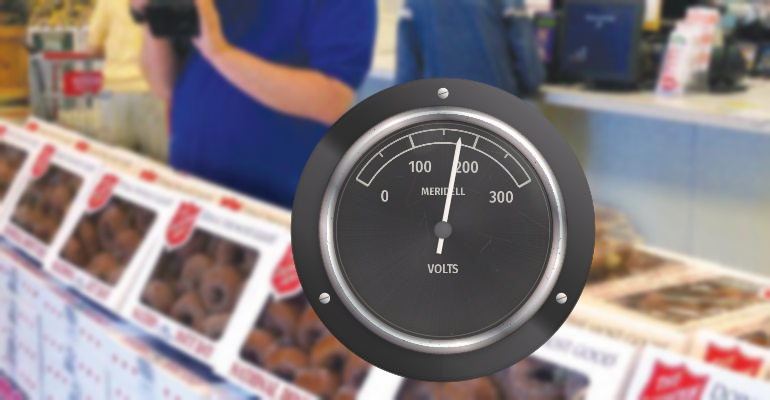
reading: 175 V
